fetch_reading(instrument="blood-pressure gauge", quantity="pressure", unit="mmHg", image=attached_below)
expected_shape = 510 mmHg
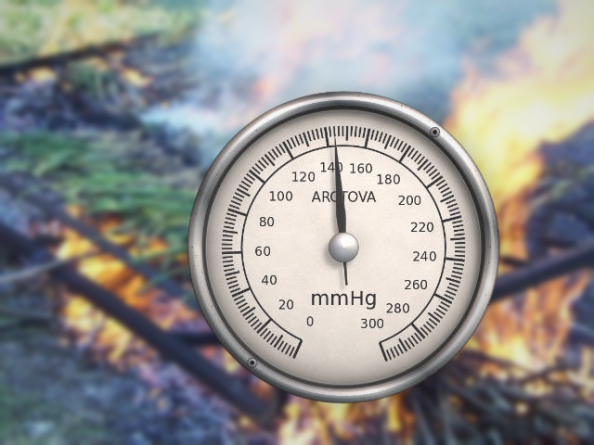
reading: 144 mmHg
